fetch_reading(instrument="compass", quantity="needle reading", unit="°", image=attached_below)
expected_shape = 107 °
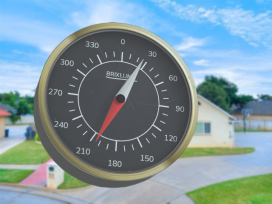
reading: 205 °
